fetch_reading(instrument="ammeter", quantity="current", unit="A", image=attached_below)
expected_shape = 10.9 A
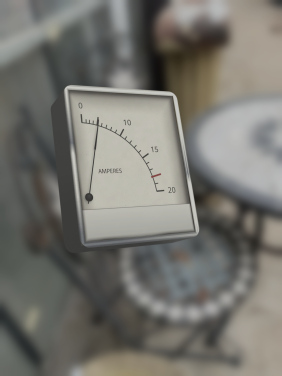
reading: 5 A
